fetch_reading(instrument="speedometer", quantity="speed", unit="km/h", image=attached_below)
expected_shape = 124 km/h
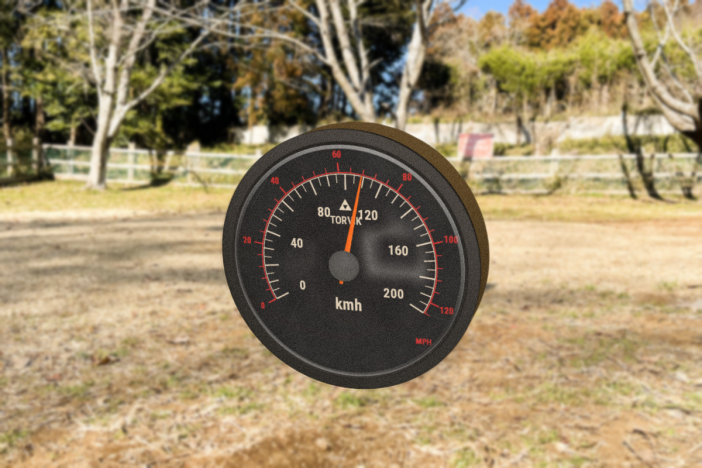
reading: 110 km/h
